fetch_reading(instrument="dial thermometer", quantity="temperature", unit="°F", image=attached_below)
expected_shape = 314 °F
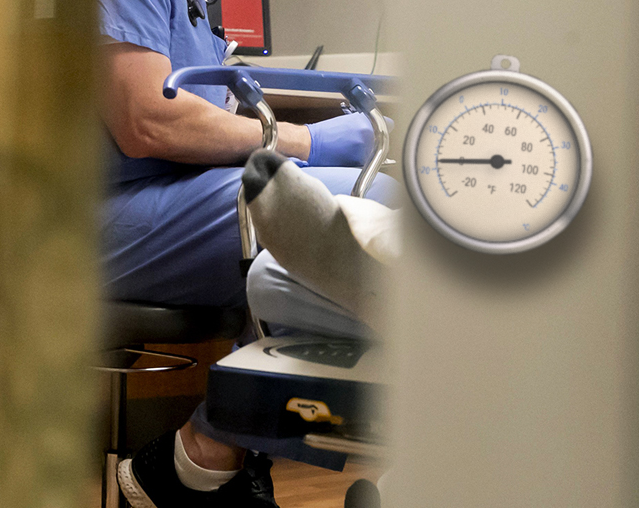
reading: 0 °F
